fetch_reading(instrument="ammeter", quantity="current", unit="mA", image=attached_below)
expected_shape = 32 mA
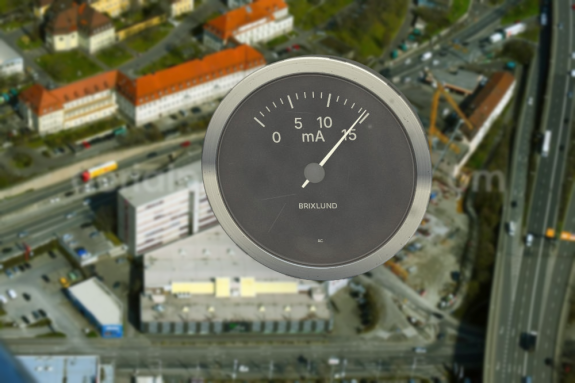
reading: 14.5 mA
